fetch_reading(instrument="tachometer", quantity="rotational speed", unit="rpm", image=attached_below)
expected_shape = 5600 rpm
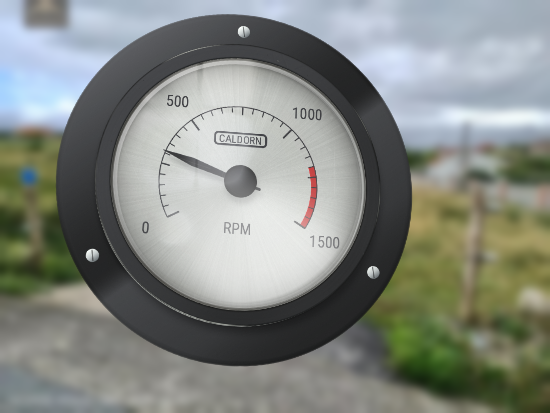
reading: 300 rpm
